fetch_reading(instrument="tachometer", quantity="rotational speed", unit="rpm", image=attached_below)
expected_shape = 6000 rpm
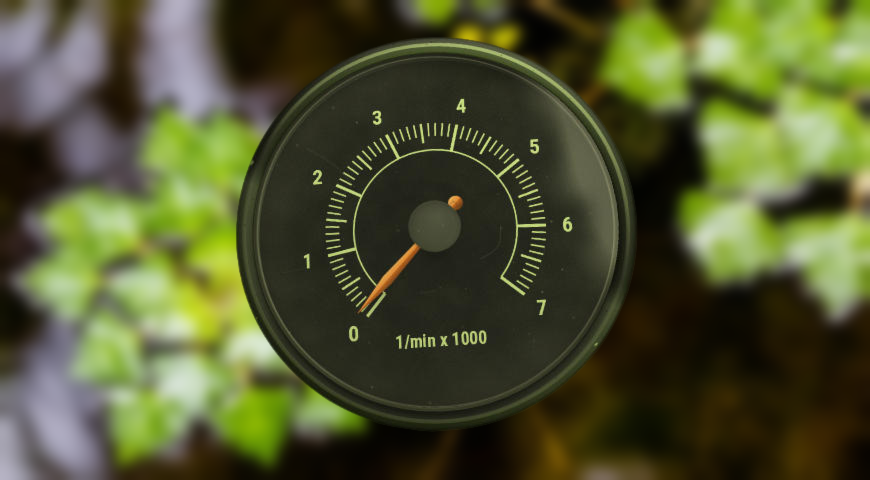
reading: 100 rpm
